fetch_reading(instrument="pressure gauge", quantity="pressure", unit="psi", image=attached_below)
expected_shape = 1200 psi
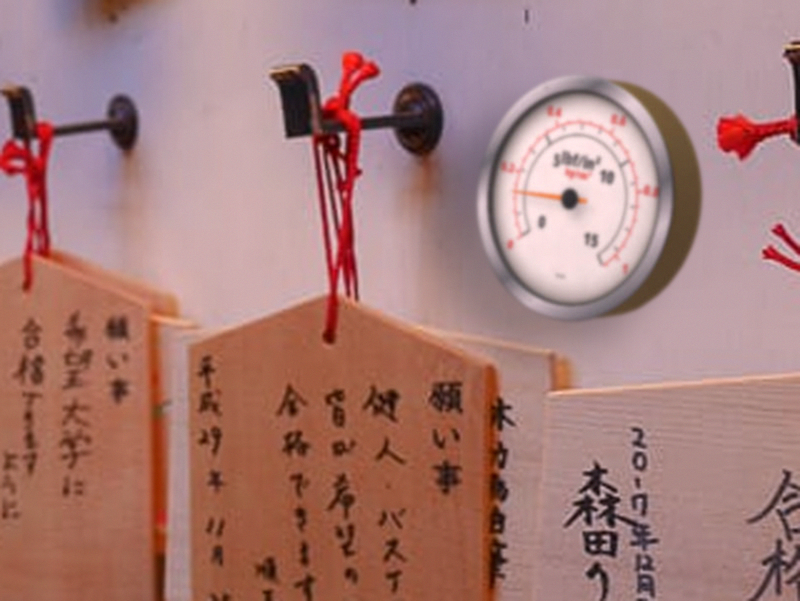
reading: 2 psi
